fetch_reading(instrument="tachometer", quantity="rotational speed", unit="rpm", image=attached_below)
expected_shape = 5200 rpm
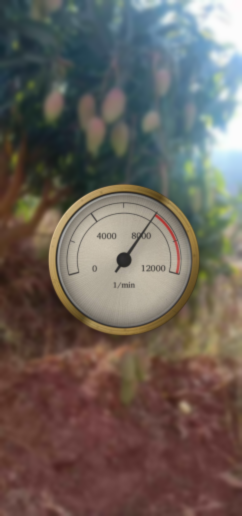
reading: 8000 rpm
